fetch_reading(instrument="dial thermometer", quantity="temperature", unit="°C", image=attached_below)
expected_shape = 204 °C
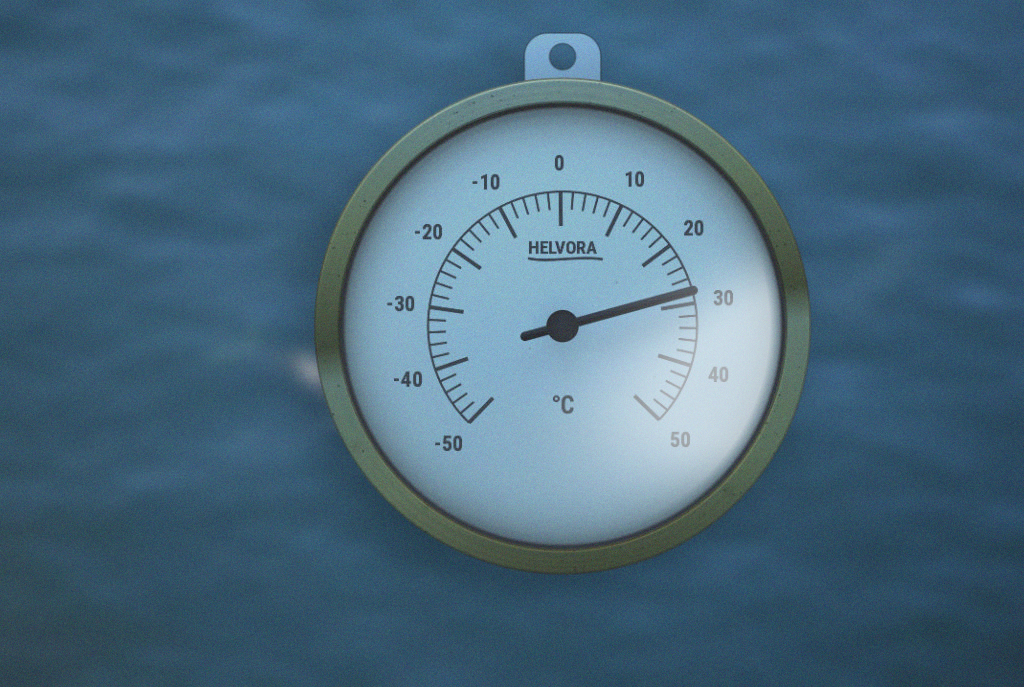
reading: 28 °C
